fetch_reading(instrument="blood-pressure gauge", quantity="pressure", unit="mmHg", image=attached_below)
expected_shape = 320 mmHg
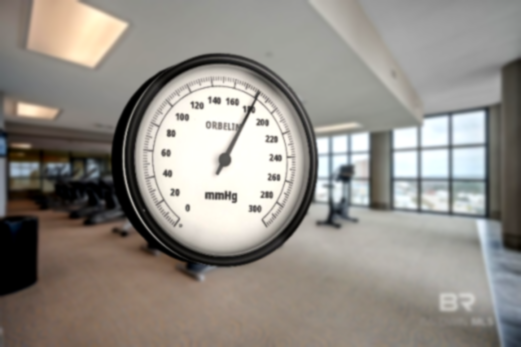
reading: 180 mmHg
